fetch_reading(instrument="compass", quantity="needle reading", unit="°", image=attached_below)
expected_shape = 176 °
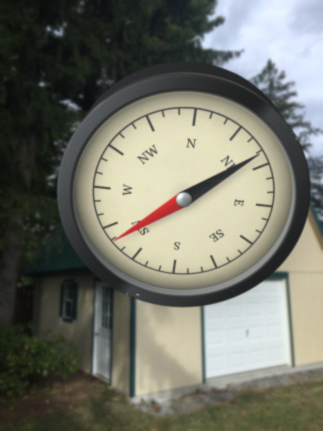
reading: 230 °
